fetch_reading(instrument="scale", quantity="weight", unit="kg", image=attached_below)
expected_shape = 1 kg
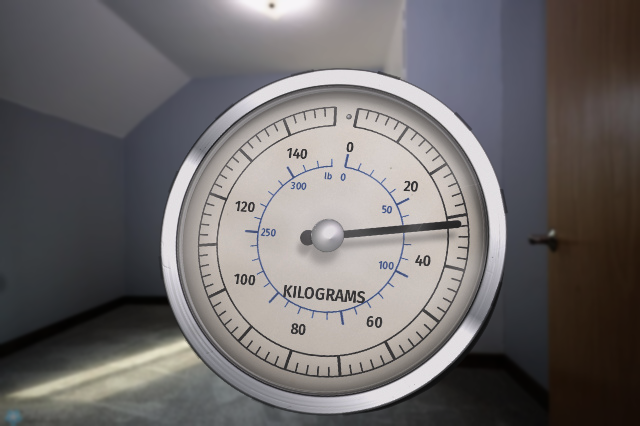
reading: 32 kg
